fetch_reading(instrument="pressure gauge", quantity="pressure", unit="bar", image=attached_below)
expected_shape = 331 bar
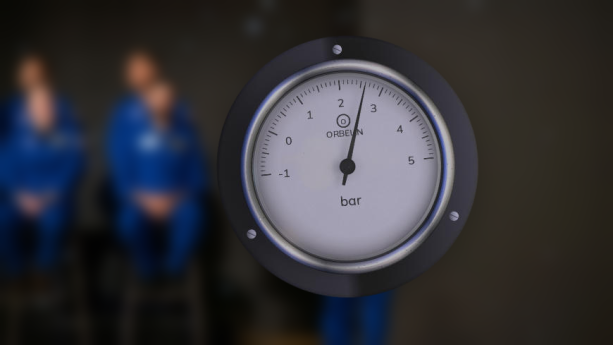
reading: 2.6 bar
